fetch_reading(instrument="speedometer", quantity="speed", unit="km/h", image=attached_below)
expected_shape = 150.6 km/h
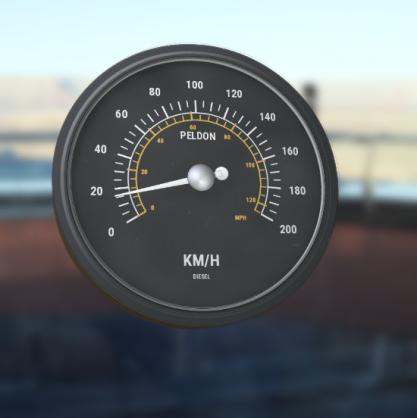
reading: 15 km/h
